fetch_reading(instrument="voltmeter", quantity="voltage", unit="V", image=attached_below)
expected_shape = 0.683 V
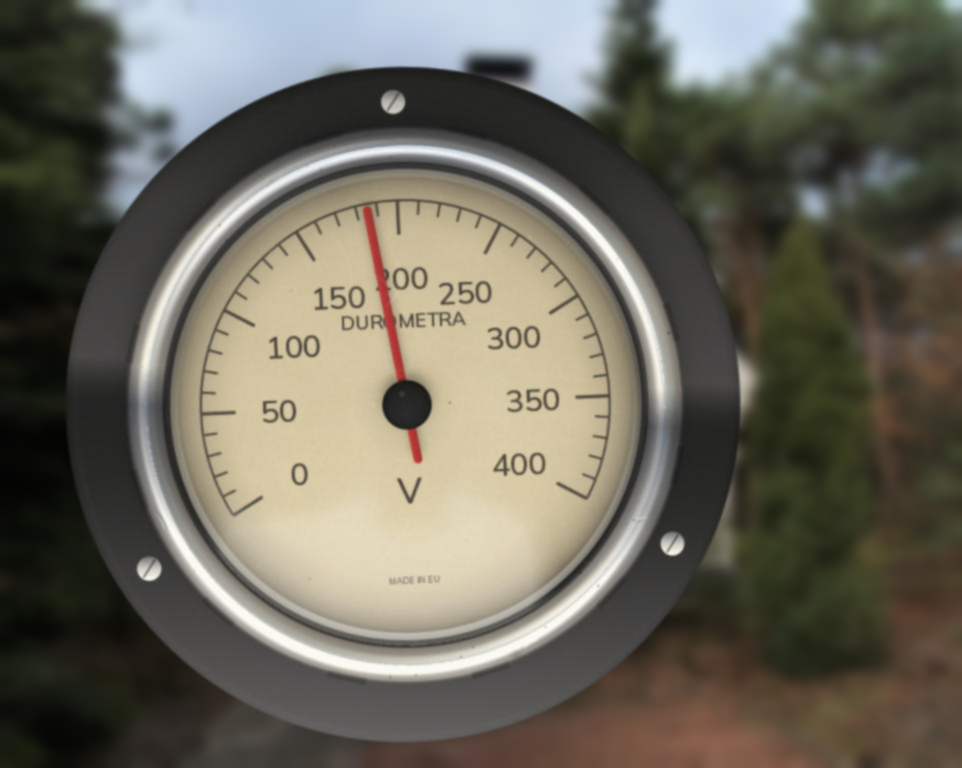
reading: 185 V
